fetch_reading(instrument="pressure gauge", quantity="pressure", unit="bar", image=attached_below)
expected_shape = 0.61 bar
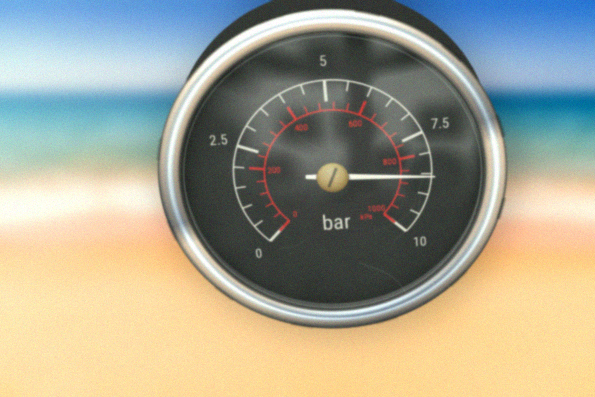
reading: 8.5 bar
